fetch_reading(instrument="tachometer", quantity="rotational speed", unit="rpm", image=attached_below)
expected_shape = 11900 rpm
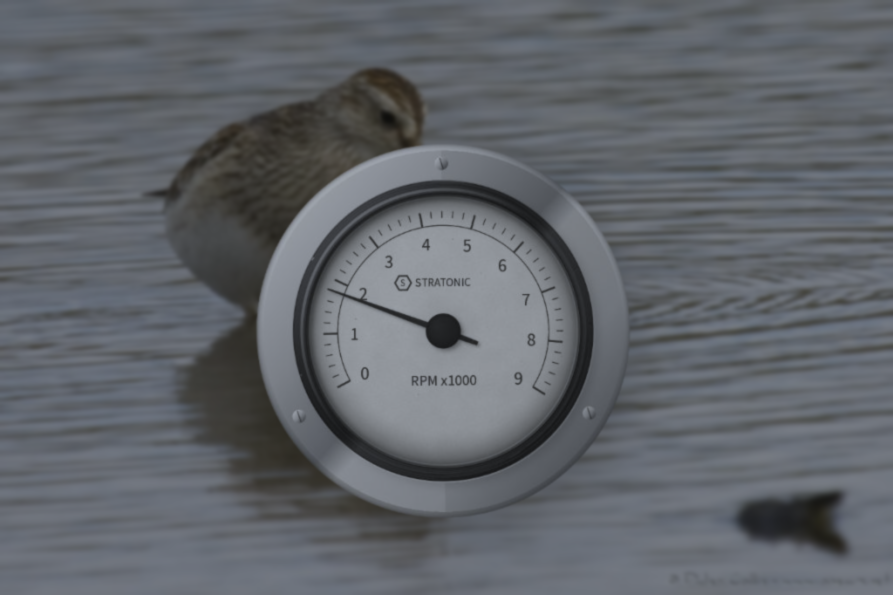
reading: 1800 rpm
